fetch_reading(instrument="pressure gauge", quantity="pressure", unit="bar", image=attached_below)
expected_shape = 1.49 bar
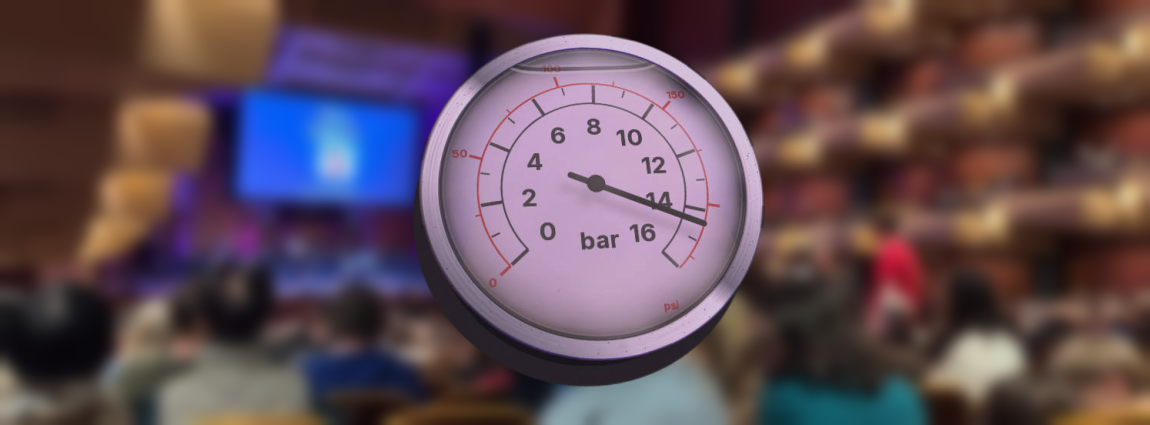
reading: 14.5 bar
